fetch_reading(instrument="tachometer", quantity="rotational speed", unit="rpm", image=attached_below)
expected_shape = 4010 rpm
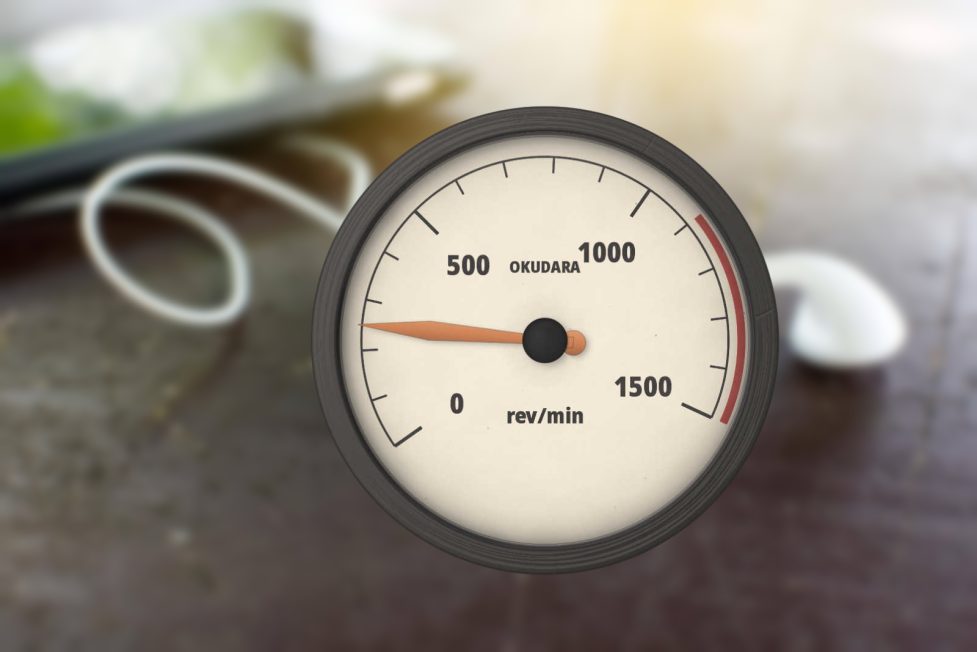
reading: 250 rpm
